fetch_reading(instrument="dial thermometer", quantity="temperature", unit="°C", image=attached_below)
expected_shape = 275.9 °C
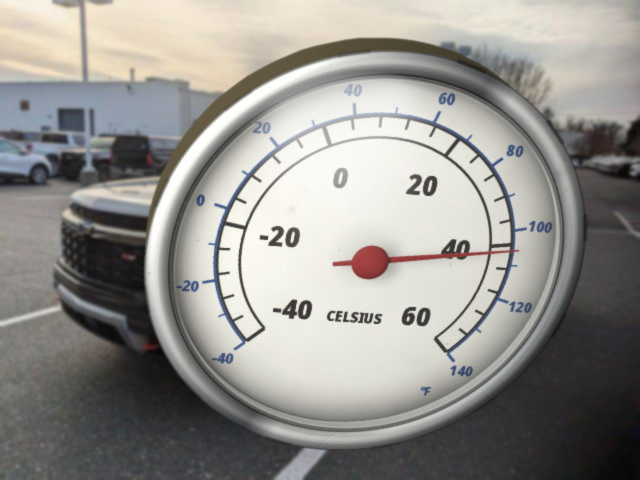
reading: 40 °C
